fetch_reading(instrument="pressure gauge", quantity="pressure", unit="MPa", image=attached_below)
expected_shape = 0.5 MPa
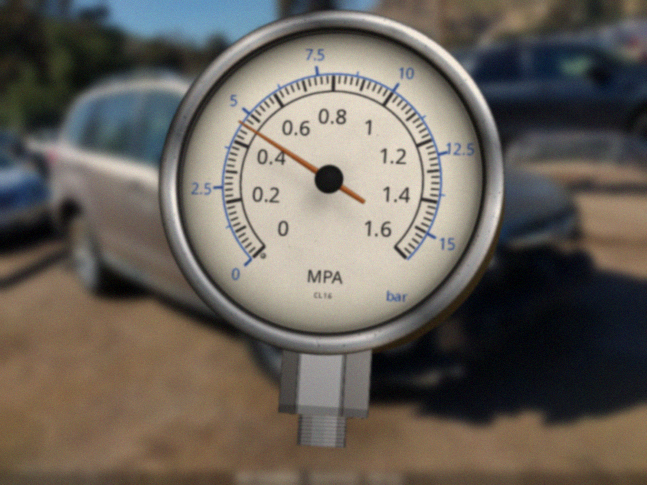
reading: 0.46 MPa
